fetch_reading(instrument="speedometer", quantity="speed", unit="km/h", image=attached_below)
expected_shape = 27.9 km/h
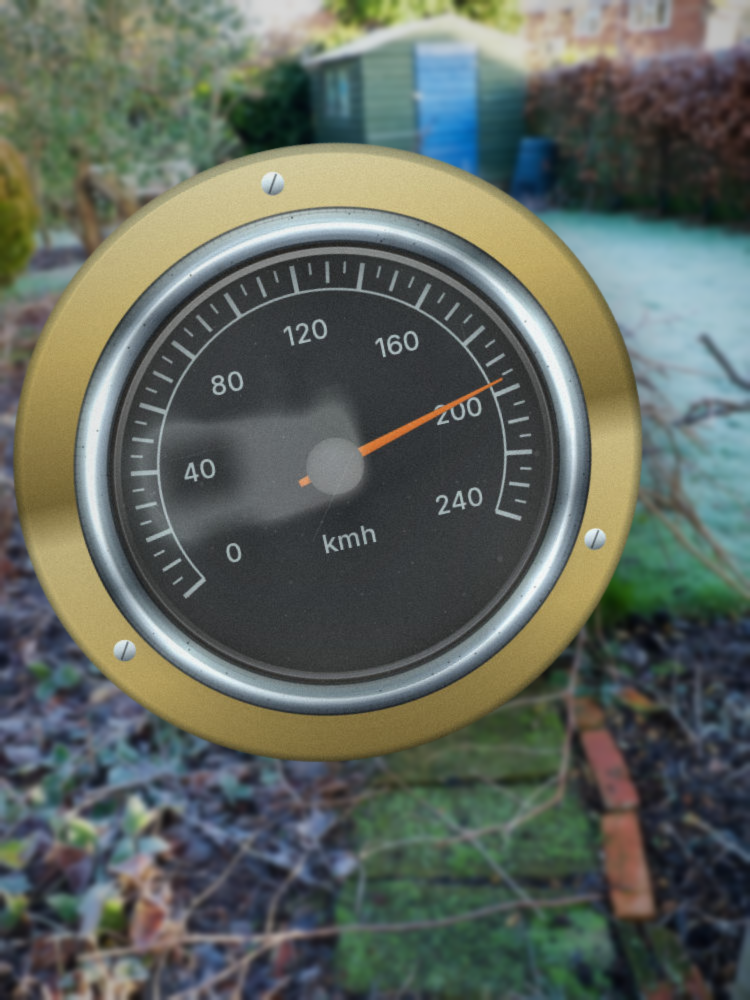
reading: 195 km/h
